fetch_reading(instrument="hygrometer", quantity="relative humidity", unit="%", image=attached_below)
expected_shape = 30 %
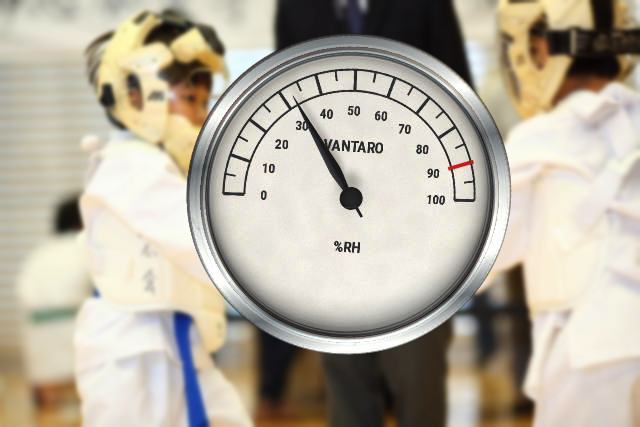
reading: 32.5 %
